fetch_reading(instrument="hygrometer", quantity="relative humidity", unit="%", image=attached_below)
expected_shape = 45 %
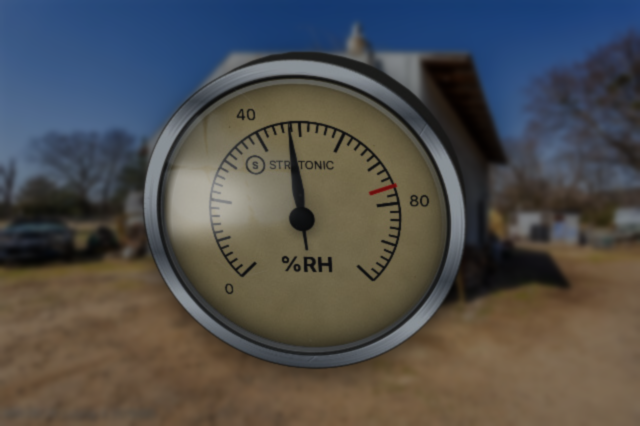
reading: 48 %
